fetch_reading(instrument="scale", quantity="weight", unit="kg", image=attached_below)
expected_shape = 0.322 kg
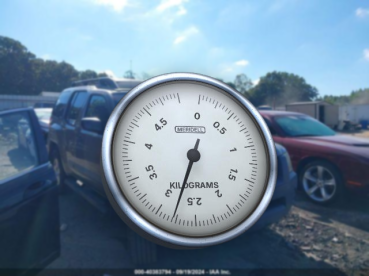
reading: 2.8 kg
